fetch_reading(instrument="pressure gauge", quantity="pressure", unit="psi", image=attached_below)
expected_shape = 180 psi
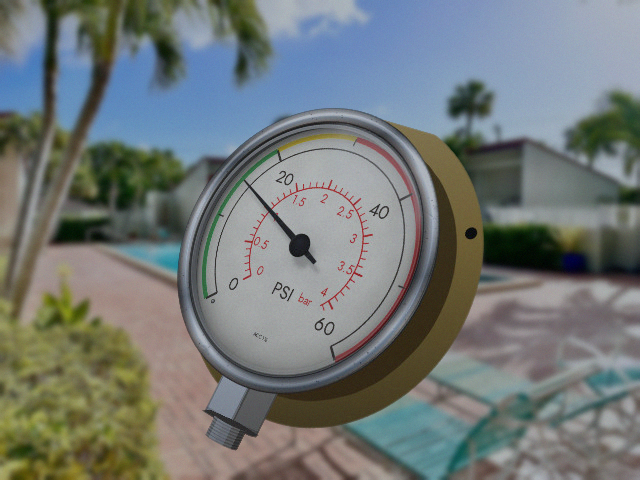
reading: 15 psi
